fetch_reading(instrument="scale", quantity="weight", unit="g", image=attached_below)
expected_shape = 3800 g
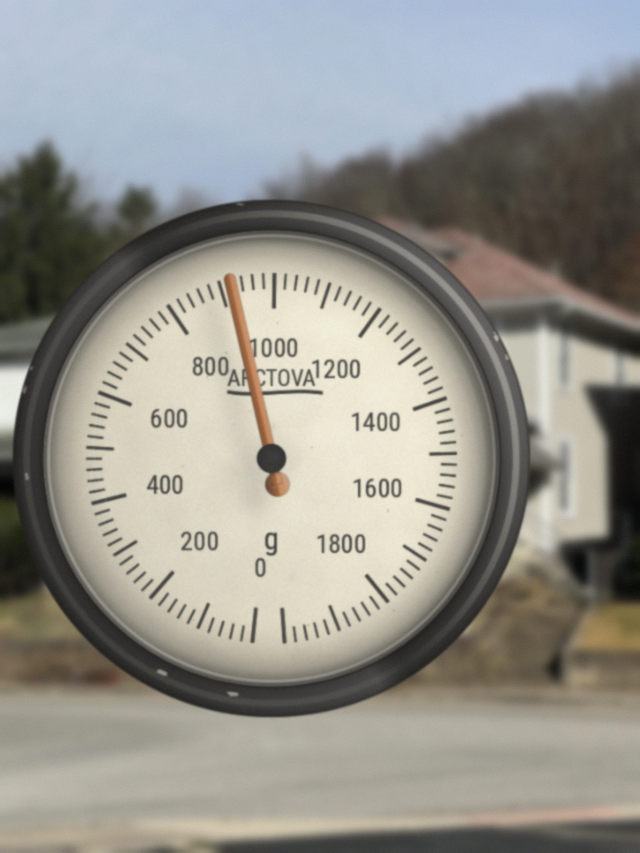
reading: 920 g
